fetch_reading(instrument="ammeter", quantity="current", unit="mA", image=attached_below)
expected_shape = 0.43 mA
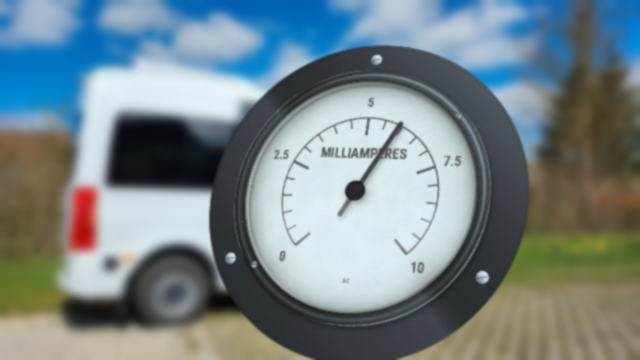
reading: 6 mA
